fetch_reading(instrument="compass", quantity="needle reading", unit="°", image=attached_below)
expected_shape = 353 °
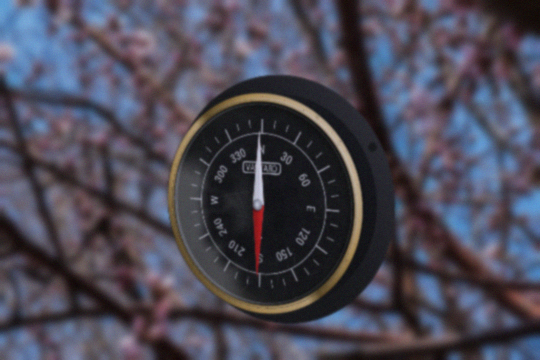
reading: 180 °
